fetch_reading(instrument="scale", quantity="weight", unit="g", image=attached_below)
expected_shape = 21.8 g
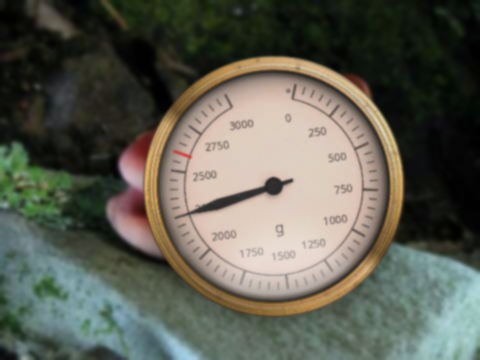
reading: 2250 g
